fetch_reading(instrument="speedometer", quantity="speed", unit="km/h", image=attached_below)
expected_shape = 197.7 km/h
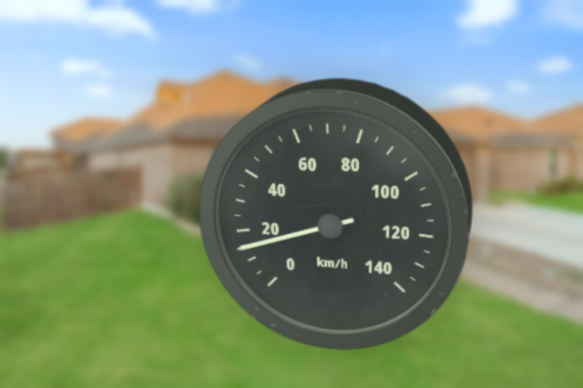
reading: 15 km/h
